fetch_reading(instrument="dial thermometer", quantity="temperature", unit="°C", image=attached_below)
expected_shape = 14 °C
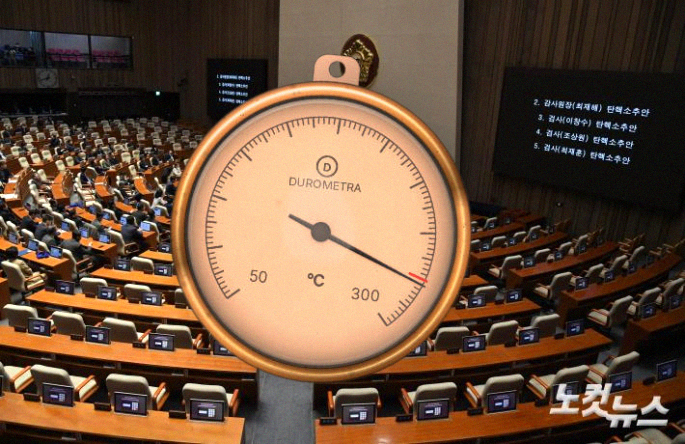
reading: 275 °C
